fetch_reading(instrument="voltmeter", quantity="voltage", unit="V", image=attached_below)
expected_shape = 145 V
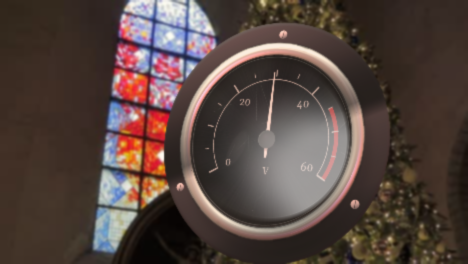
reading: 30 V
